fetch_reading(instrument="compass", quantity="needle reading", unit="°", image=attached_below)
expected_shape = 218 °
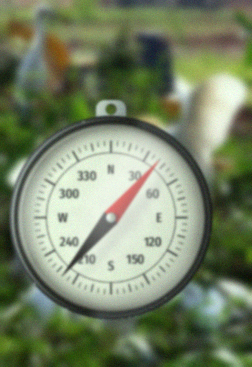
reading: 40 °
